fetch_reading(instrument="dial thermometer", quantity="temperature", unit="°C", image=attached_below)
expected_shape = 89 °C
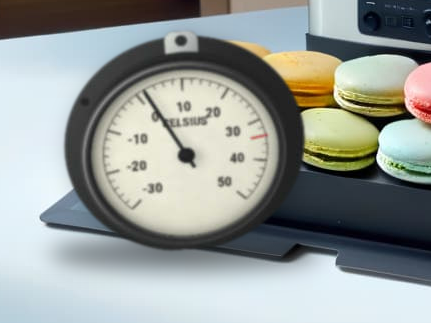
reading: 2 °C
